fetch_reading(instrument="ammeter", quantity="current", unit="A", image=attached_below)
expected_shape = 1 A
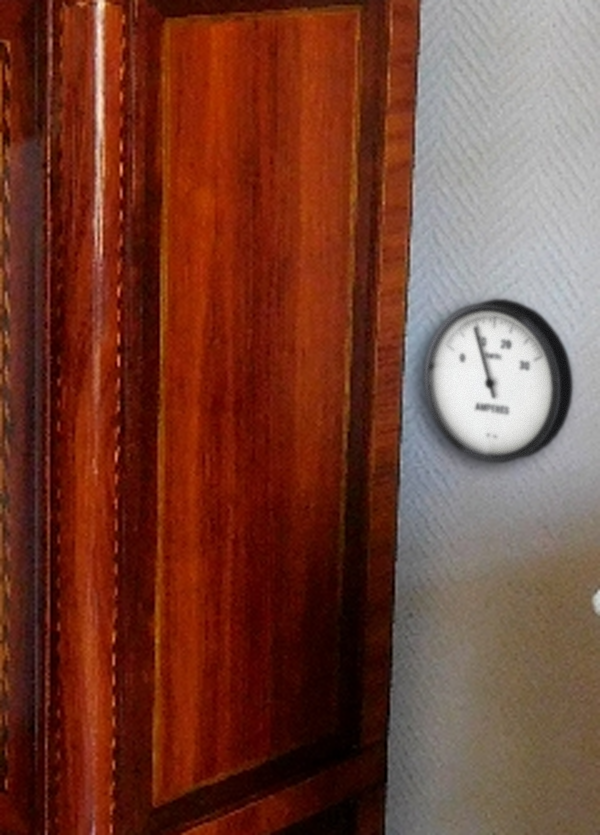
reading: 10 A
